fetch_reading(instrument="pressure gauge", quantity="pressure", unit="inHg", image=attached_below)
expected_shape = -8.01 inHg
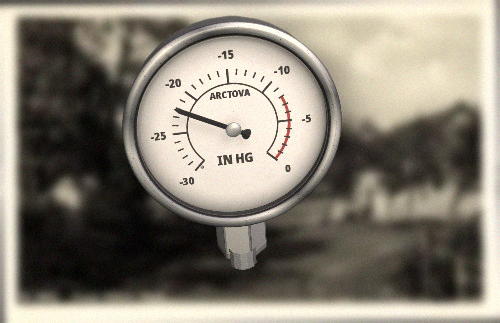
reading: -22 inHg
